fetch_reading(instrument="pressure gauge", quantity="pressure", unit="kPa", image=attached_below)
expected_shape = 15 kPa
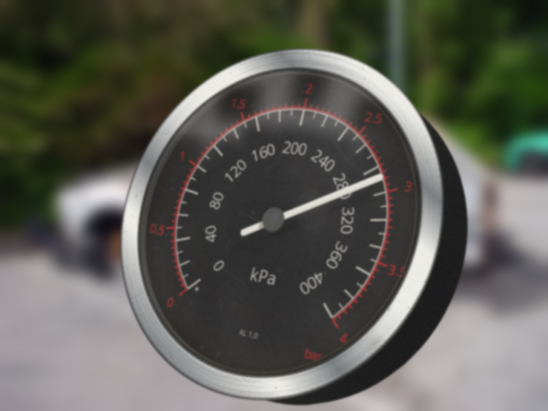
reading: 290 kPa
